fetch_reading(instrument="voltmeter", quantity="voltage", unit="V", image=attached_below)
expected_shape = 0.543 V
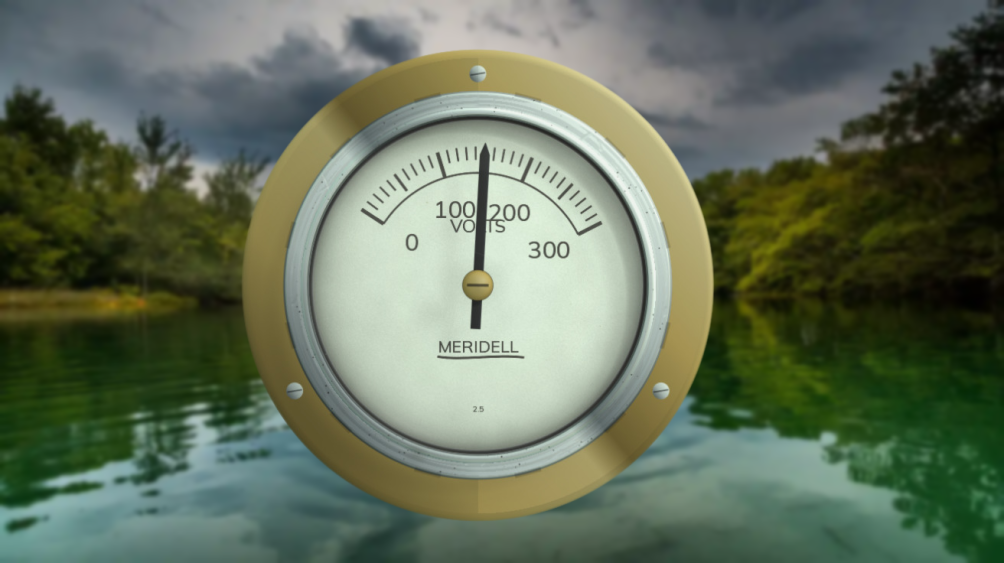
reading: 150 V
